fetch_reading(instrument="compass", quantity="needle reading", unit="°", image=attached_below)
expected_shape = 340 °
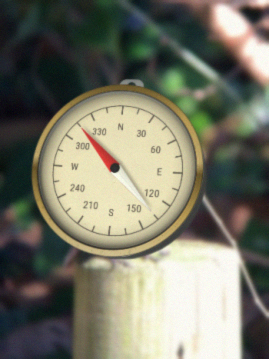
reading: 315 °
